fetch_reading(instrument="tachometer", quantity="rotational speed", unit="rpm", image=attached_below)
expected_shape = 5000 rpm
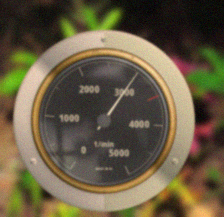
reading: 3000 rpm
